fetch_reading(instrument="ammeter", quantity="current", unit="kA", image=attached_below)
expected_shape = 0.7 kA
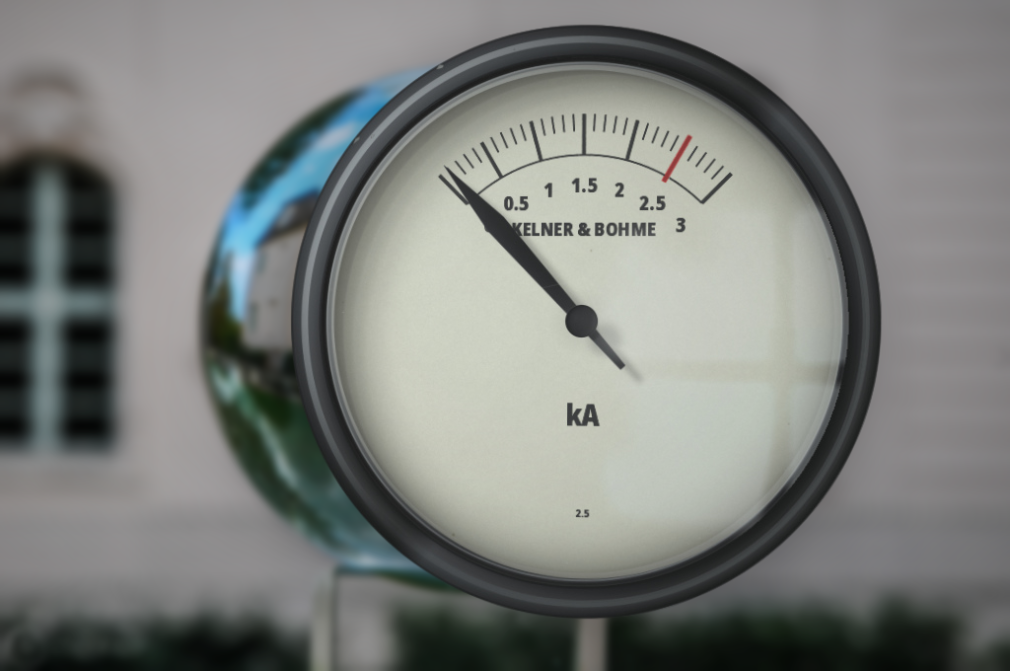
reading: 0.1 kA
